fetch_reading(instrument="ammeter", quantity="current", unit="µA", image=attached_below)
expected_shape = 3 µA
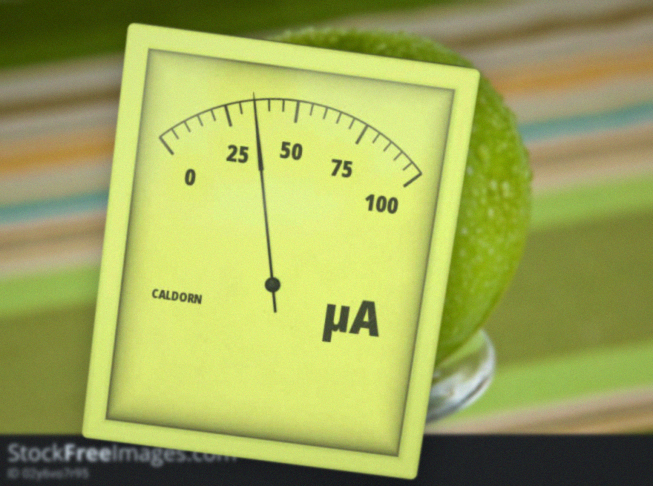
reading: 35 µA
